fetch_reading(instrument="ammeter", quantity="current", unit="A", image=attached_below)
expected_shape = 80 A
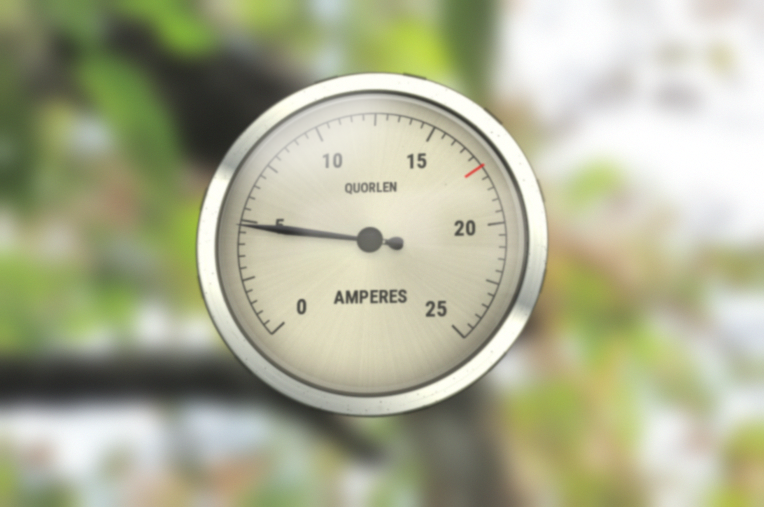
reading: 4.75 A
